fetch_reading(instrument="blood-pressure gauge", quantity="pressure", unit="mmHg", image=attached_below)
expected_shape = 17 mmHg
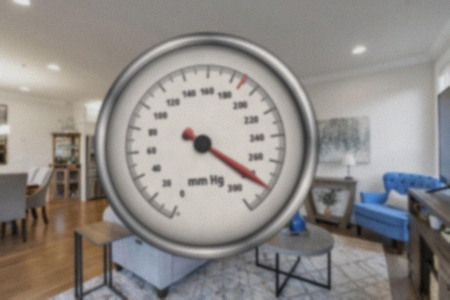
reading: 280 mmHg
